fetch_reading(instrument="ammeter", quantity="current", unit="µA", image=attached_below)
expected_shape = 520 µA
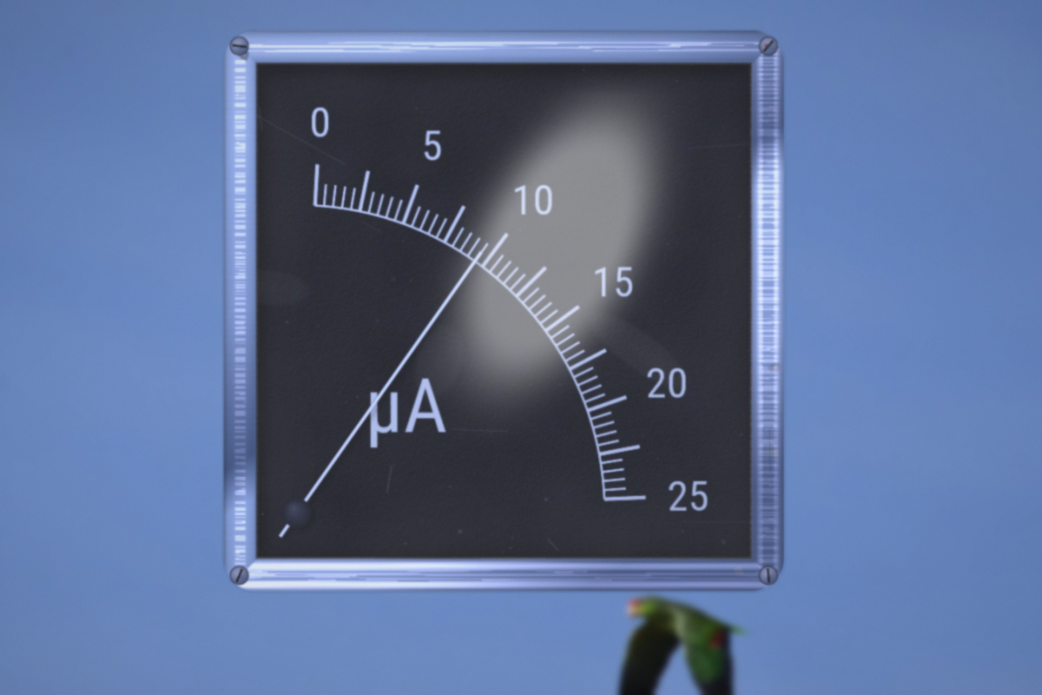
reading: 9.5 µA
